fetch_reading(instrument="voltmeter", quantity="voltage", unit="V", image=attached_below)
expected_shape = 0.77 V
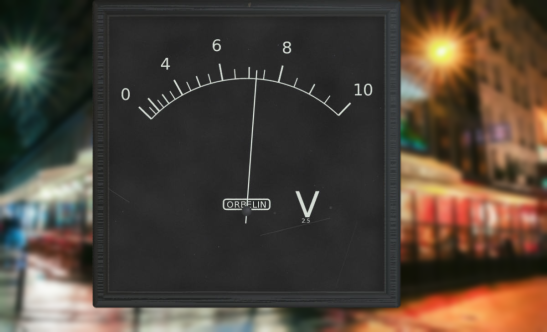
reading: 7.25 V
